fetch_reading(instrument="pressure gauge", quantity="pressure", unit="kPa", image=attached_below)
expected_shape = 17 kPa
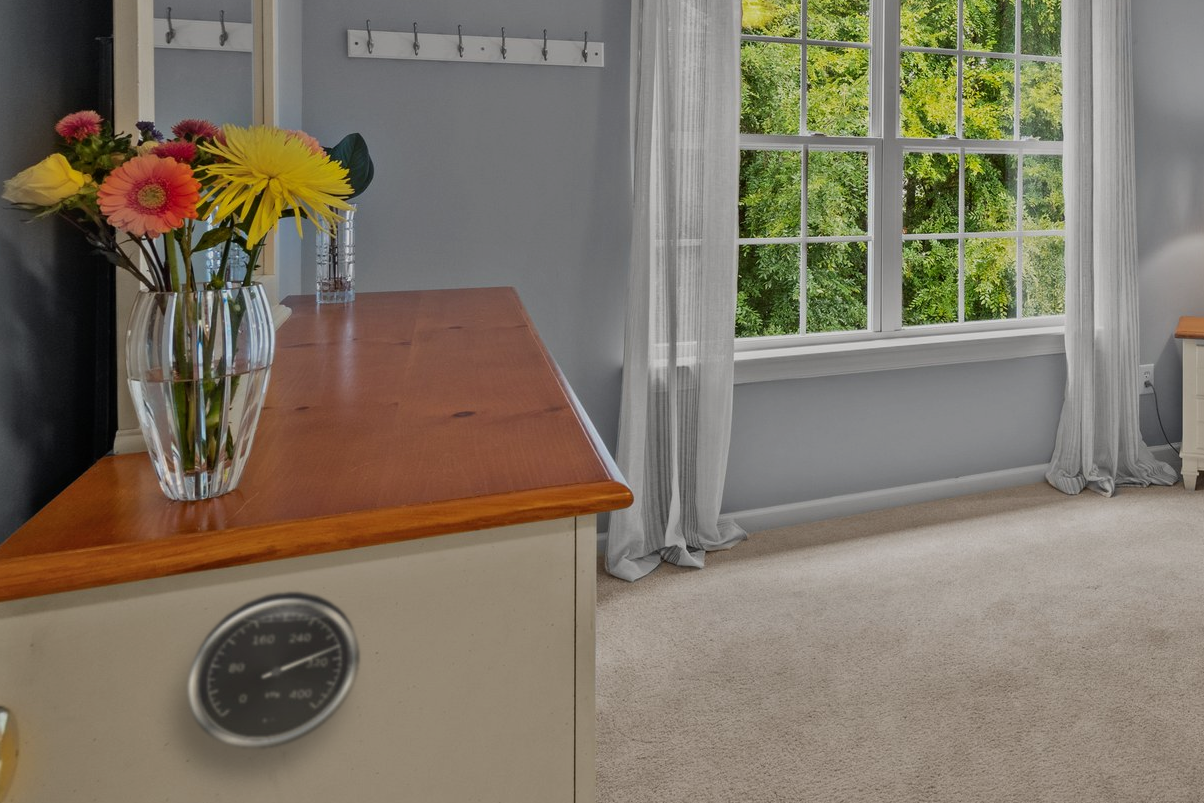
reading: 300 kPa
